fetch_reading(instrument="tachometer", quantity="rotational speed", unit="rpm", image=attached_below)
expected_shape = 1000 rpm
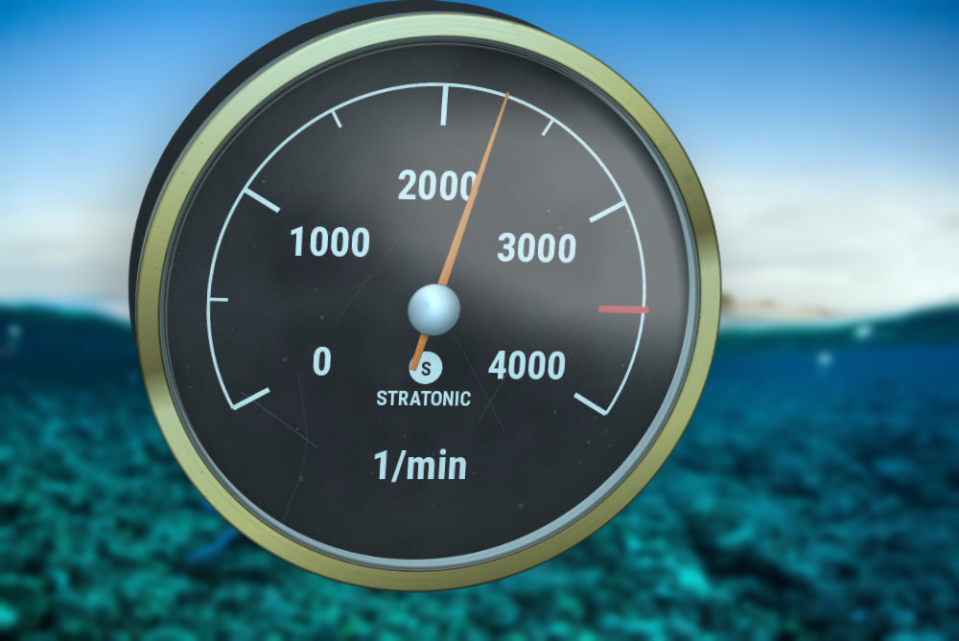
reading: 2250 rpm
